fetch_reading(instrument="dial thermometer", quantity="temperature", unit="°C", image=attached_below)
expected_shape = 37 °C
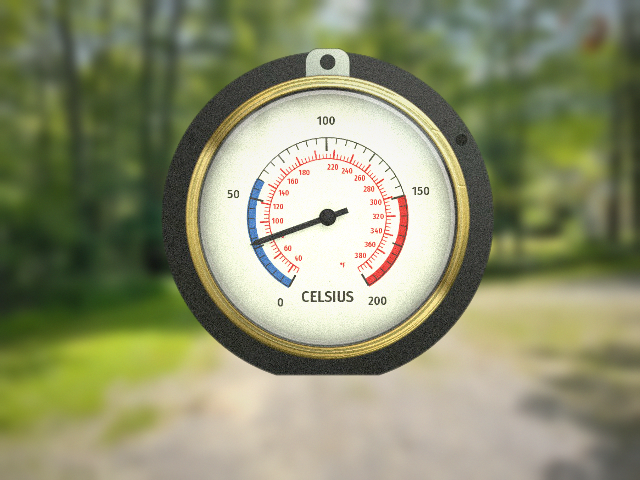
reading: 27.5 °C
